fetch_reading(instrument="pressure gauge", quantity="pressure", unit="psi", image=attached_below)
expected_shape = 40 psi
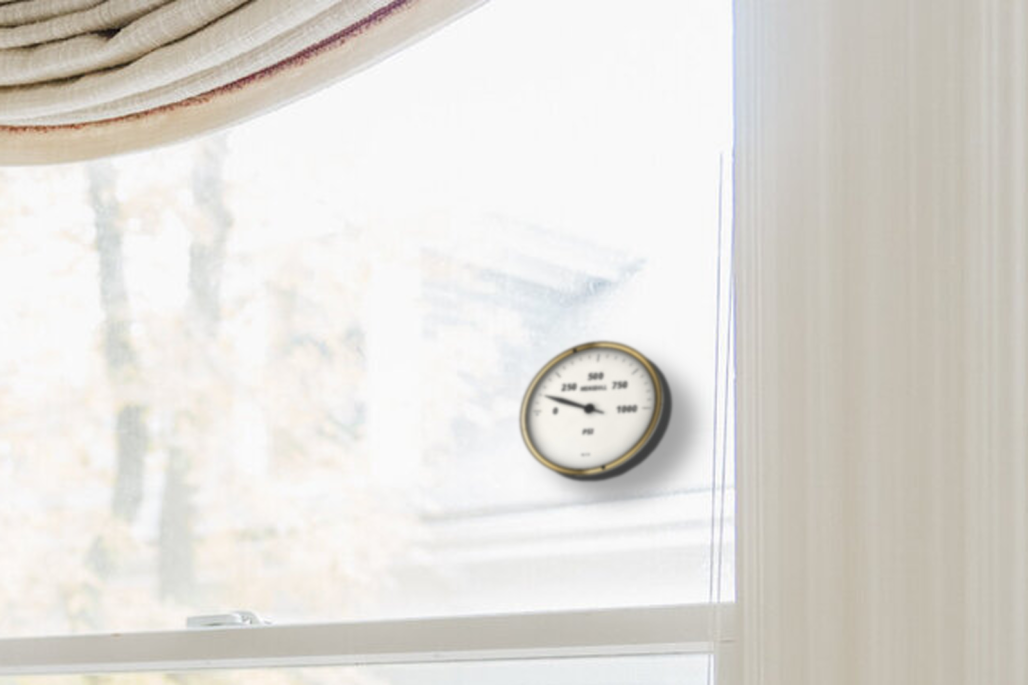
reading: 100 psi
